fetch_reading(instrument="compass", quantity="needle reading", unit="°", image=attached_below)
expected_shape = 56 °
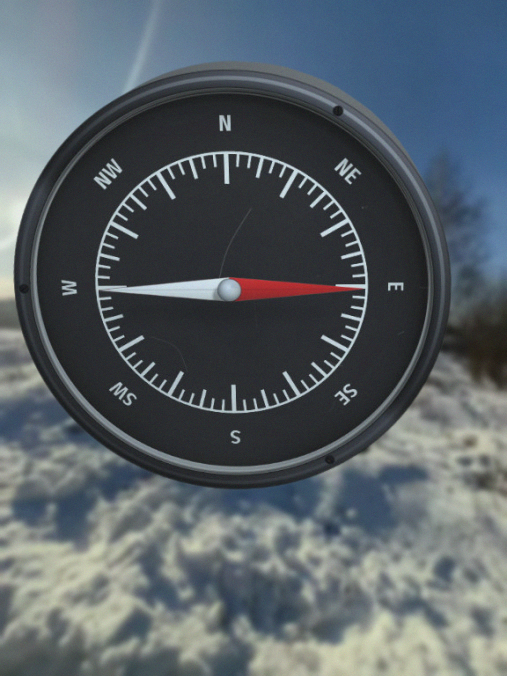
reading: 90 °
